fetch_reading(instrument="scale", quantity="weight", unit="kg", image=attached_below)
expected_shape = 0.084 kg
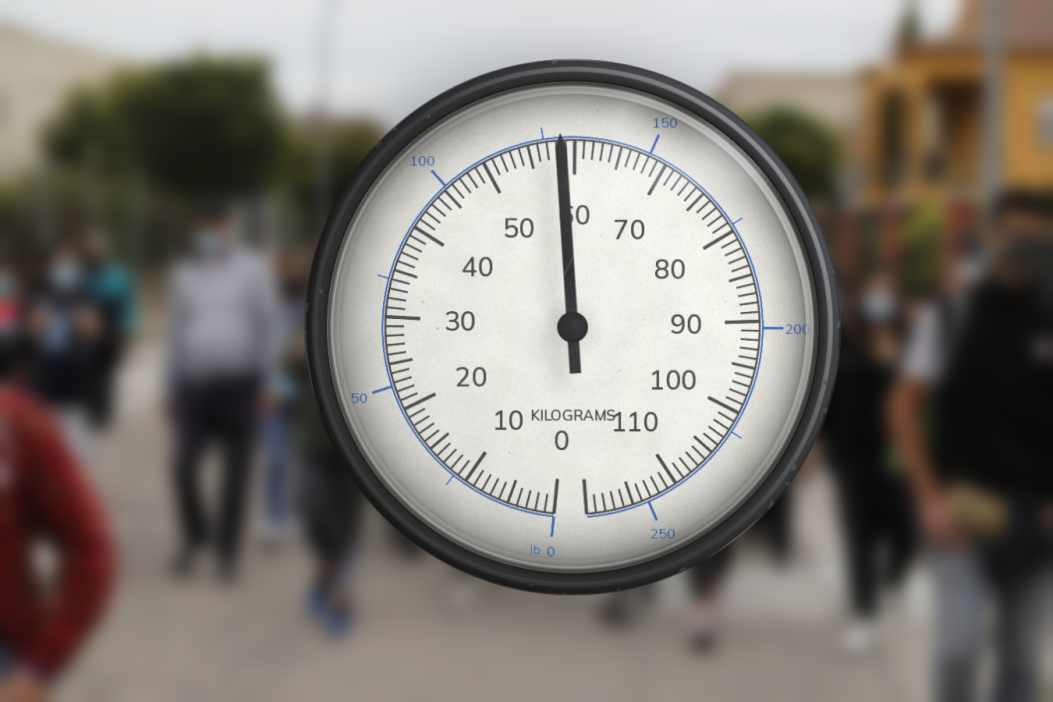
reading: 58.5 kg
